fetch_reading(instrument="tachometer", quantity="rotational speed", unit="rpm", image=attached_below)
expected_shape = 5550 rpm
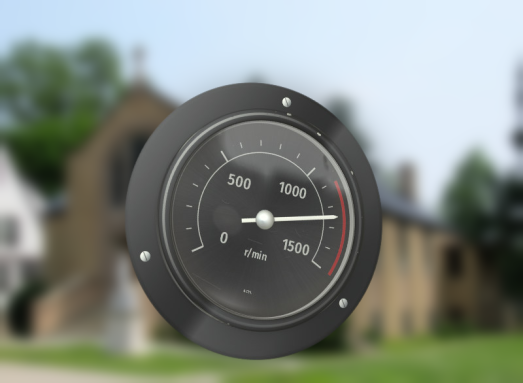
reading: 1250 rpm
